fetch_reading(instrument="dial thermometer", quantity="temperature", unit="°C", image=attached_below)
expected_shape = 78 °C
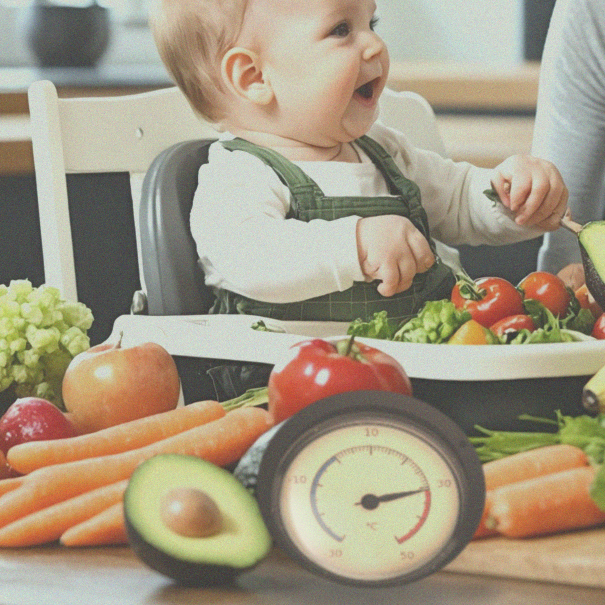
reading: 30 °C
